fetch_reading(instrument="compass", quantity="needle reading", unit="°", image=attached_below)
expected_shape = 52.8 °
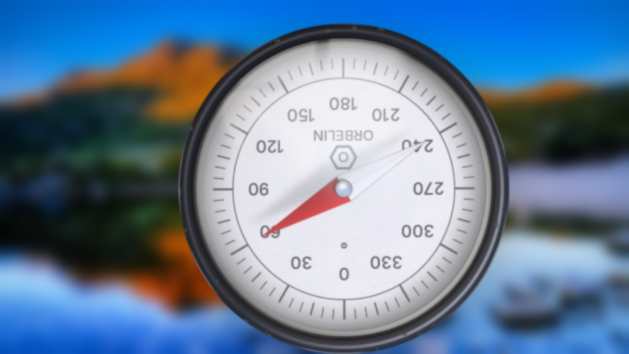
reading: 60 °
